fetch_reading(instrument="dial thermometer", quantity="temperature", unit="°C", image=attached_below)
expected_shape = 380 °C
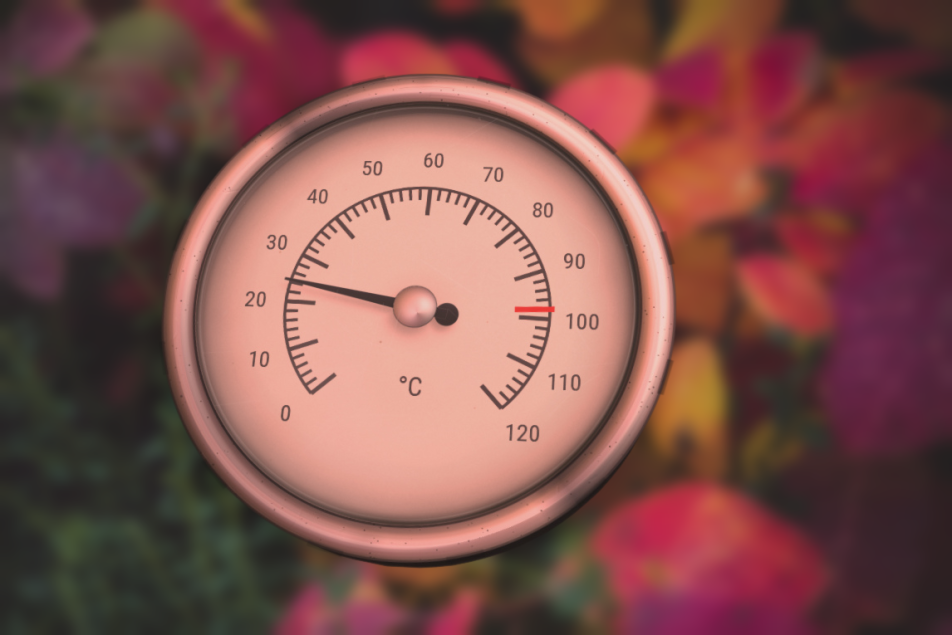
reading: 24 °C
